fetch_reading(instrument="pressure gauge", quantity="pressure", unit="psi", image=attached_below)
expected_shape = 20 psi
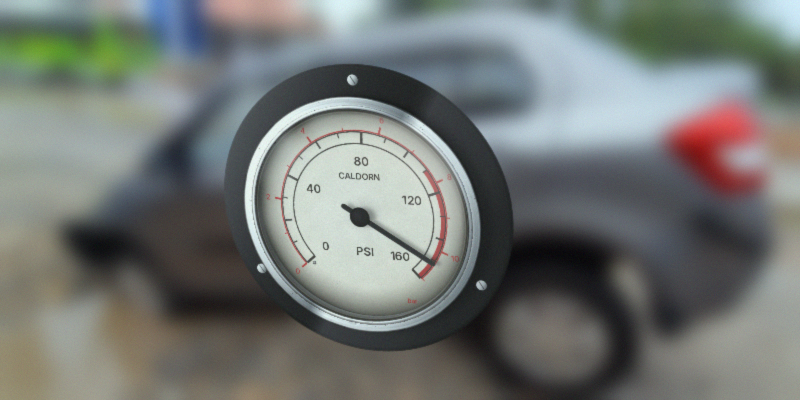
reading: 150 psi
